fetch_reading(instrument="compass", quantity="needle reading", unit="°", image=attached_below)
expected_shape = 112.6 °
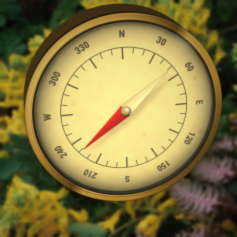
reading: 230 °
